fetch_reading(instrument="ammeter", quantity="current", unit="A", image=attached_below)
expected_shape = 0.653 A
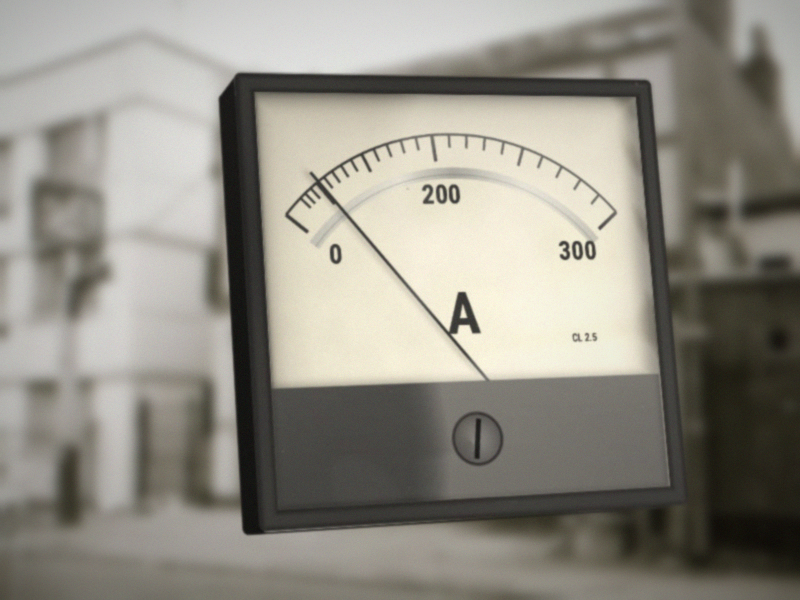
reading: 100 A
